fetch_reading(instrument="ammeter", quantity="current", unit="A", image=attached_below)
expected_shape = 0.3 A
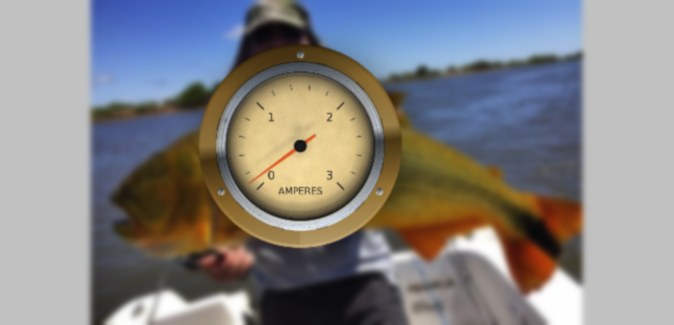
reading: 0.1 A
